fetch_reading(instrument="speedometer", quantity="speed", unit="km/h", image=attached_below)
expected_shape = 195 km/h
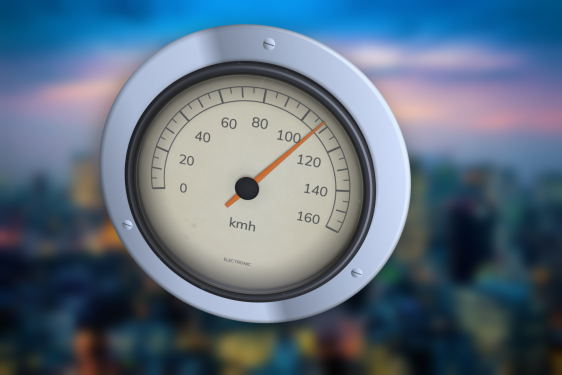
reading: 107.5 km/h
